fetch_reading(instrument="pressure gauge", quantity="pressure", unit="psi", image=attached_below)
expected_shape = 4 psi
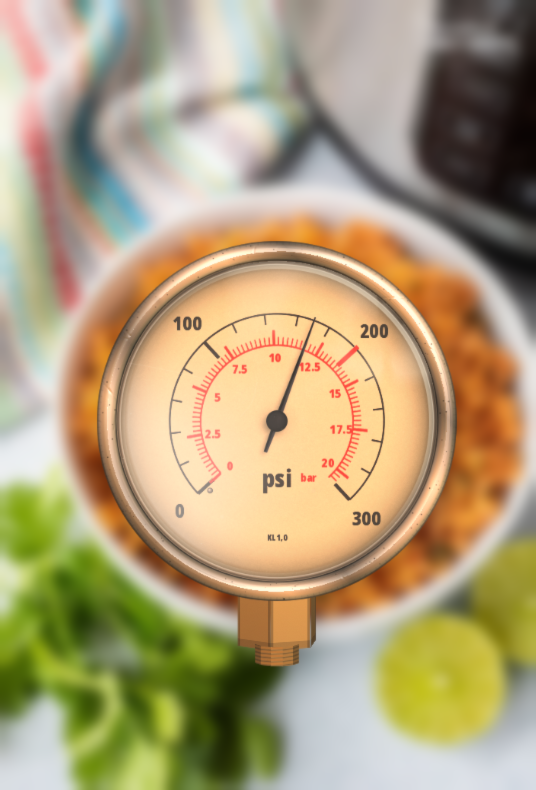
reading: 170 psi
